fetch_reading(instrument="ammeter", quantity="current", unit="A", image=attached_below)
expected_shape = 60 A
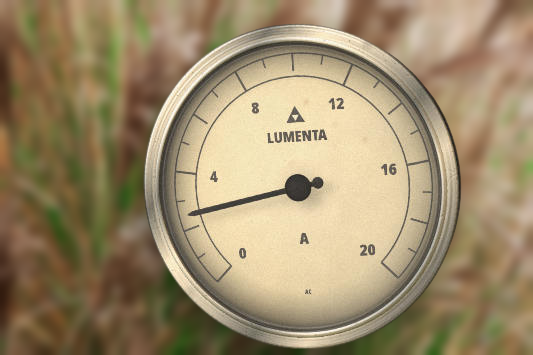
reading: 2.5 A
